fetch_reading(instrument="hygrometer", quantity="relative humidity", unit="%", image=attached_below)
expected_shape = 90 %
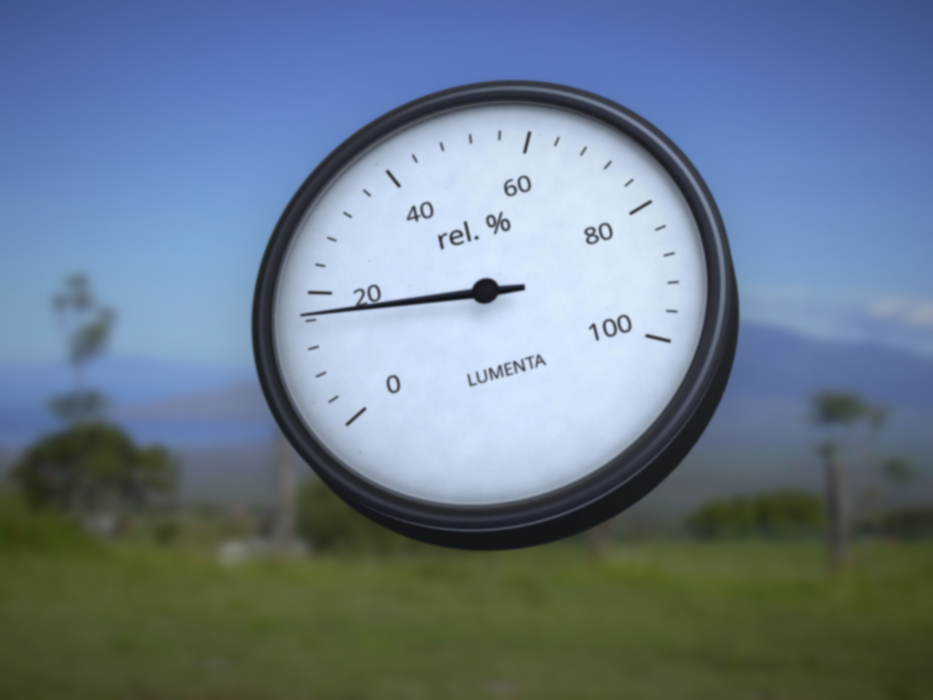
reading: 16 %
